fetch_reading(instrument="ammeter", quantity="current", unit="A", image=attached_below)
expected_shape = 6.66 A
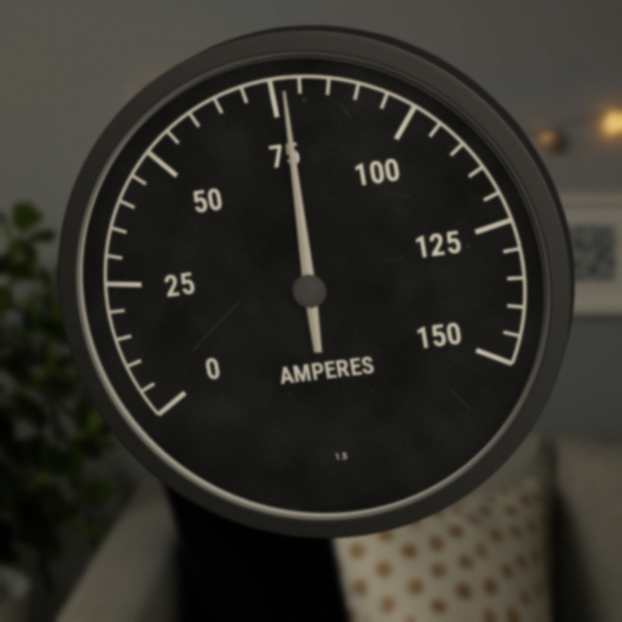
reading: 77.5 A
